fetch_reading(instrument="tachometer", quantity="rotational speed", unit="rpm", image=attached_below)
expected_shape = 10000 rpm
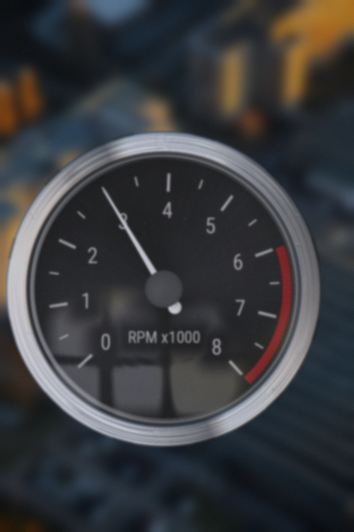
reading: 3000 rpm
